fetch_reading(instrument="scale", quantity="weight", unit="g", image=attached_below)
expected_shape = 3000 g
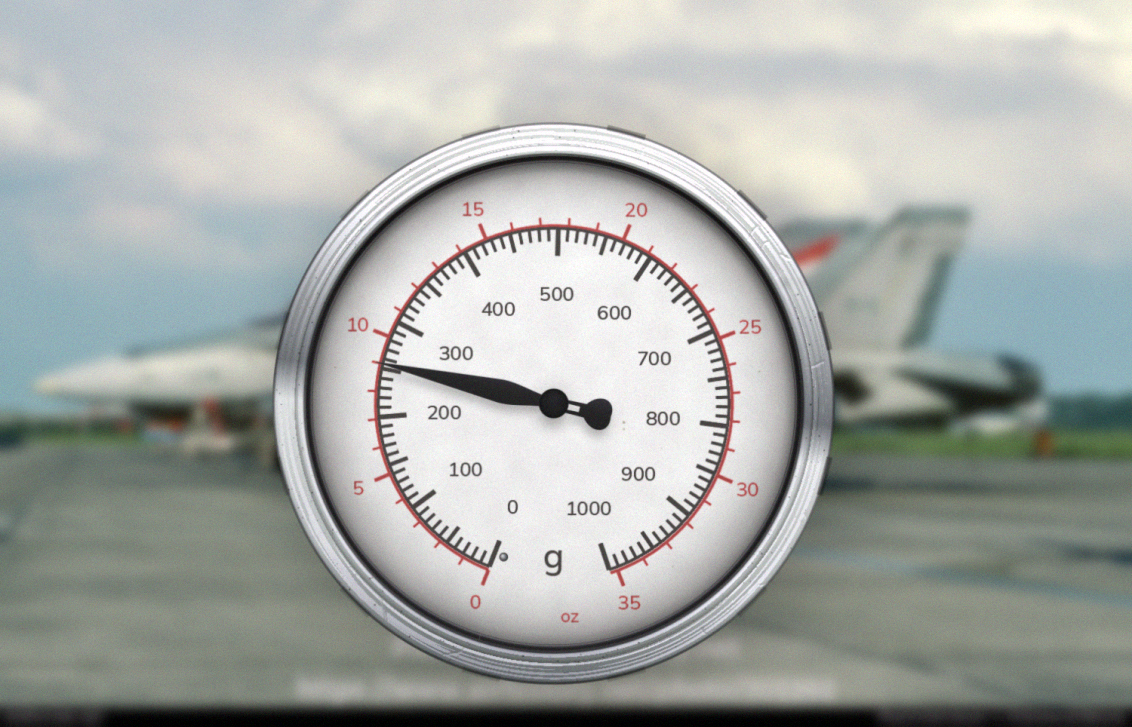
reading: 255 g
